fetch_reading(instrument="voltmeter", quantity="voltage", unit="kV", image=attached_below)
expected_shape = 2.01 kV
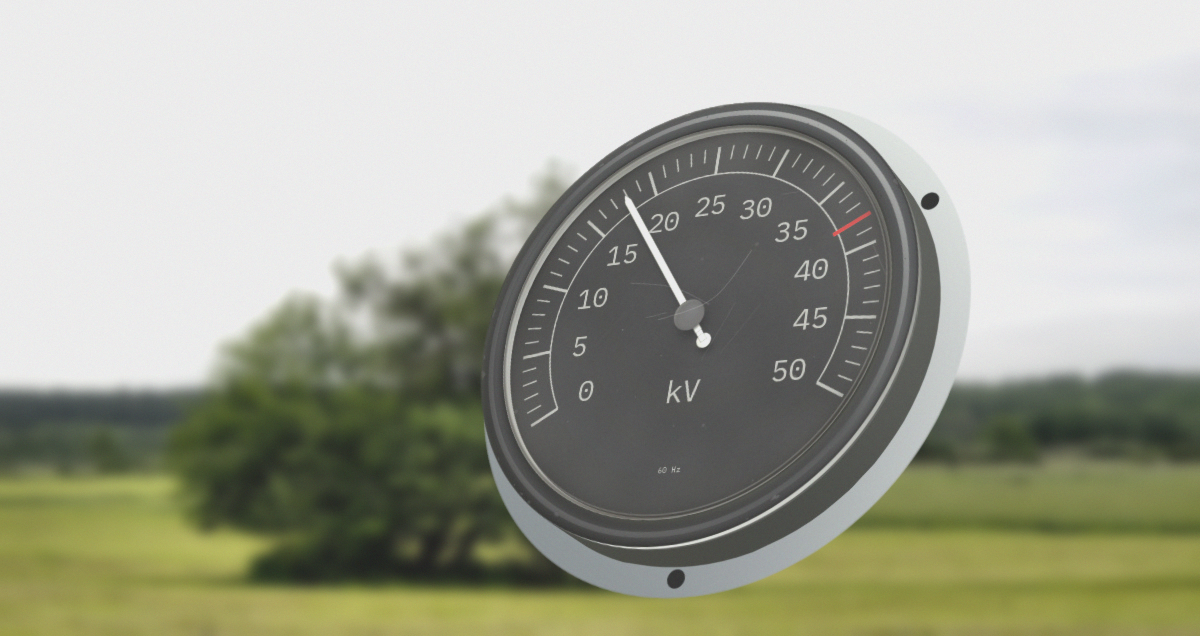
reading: 18 kV
